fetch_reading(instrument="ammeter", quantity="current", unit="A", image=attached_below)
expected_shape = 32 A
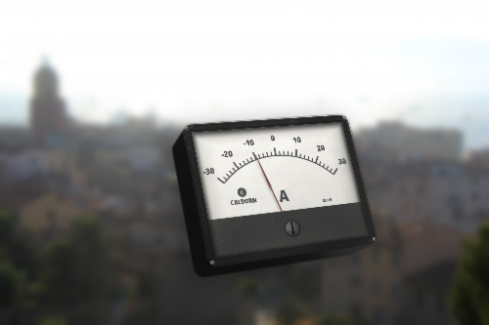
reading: -10 A
